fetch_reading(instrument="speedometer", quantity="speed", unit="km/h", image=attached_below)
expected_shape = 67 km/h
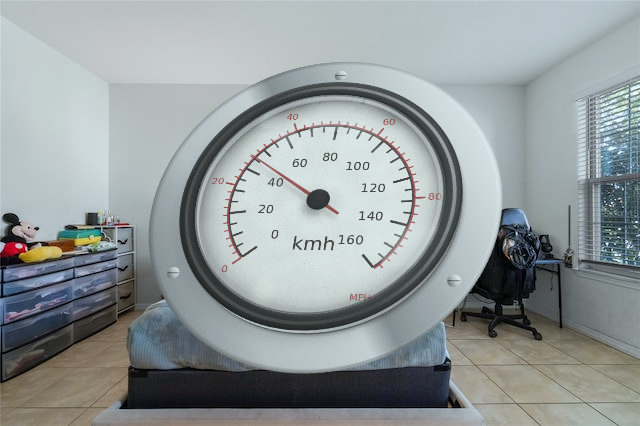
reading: 45 km/h
